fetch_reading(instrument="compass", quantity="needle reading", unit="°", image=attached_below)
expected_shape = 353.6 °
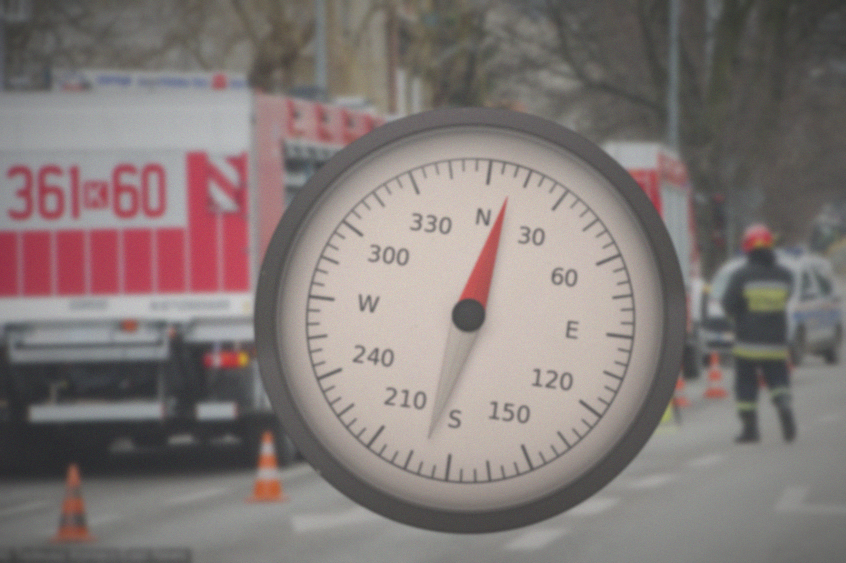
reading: 10 °
